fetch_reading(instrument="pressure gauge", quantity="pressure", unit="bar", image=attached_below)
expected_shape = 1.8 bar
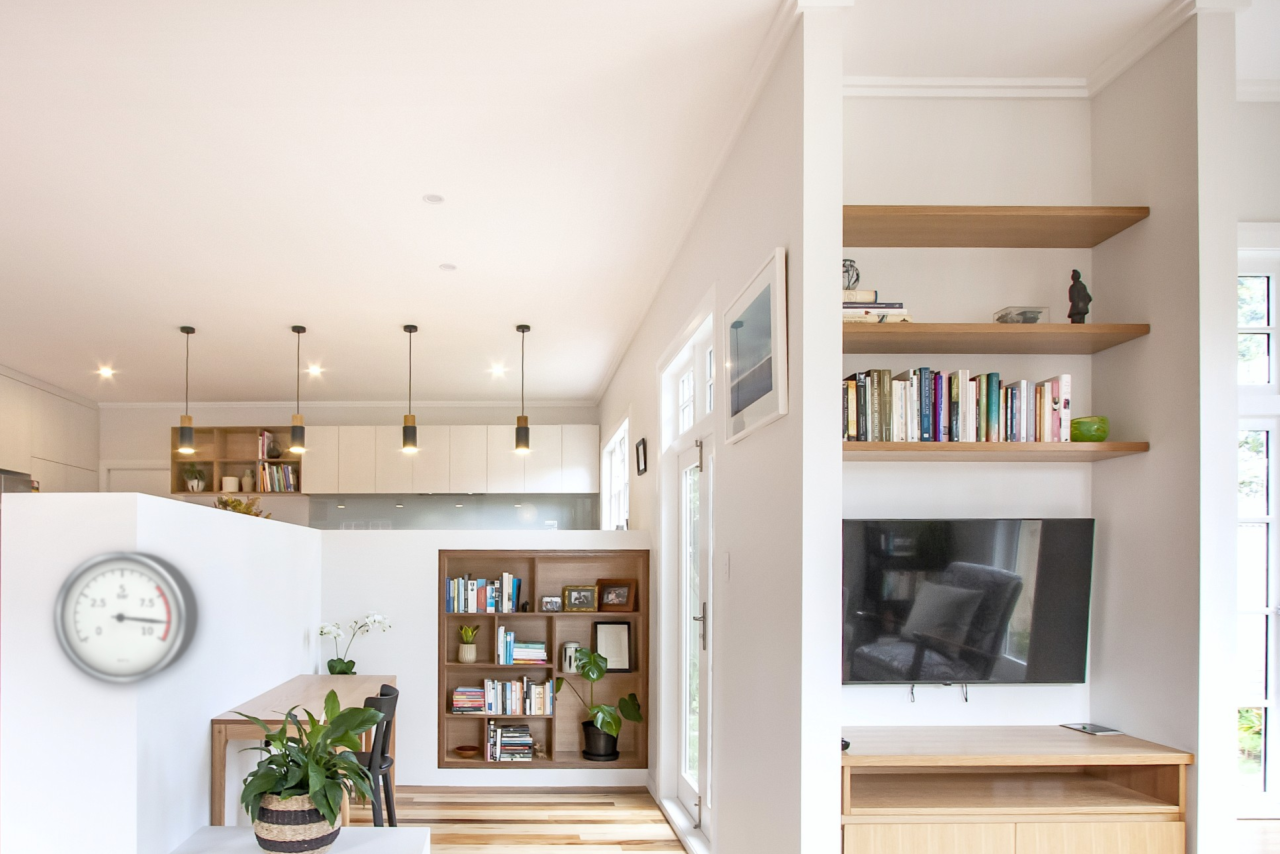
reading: 9 bar
